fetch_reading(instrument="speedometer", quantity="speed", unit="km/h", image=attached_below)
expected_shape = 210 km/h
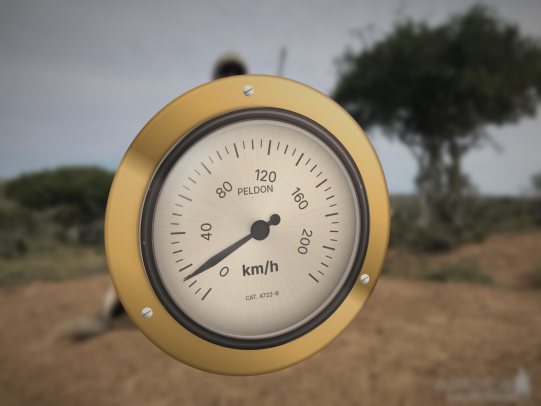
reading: 15 km/h
